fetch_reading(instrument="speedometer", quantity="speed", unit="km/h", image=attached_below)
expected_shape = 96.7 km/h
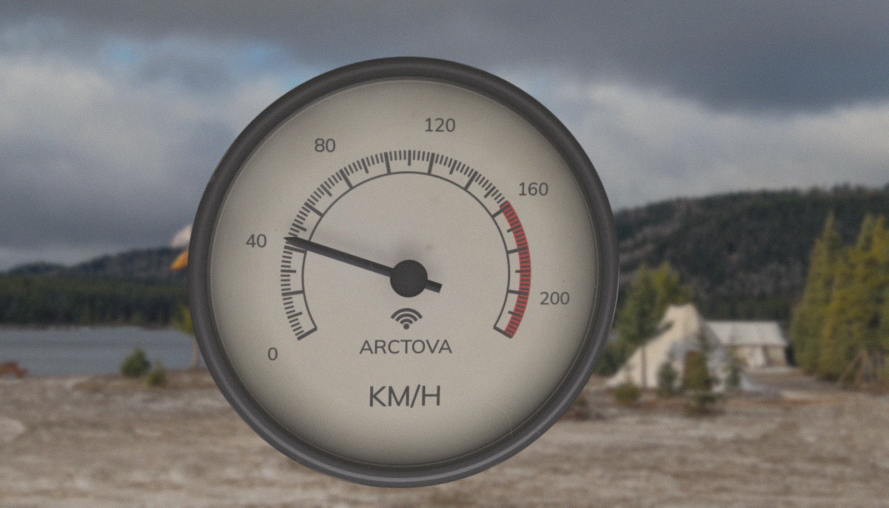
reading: 44 km/h
